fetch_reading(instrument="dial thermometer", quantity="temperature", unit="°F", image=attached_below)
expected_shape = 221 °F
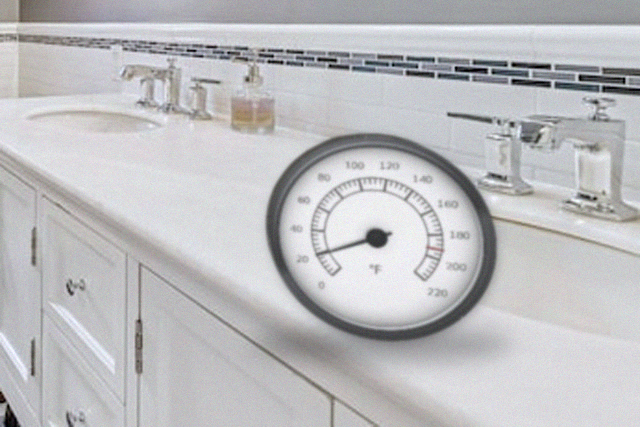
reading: 20 °F
